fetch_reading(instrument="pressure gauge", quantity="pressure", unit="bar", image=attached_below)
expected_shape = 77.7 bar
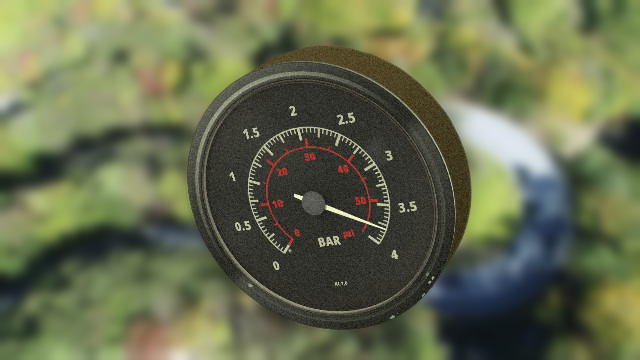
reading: 3.75 bar
